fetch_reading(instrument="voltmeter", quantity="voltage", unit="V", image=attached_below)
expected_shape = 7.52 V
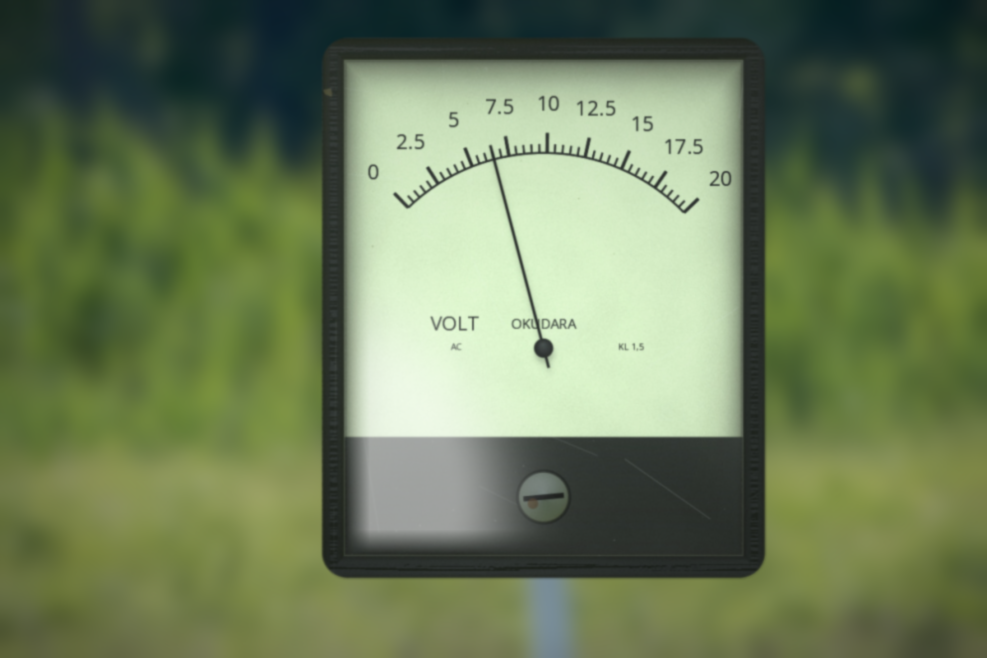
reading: 6.5 V
